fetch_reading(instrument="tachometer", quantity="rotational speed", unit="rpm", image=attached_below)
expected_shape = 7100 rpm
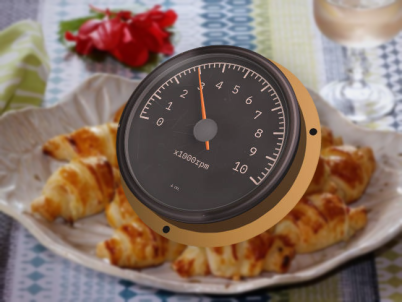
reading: 3000 rpm
